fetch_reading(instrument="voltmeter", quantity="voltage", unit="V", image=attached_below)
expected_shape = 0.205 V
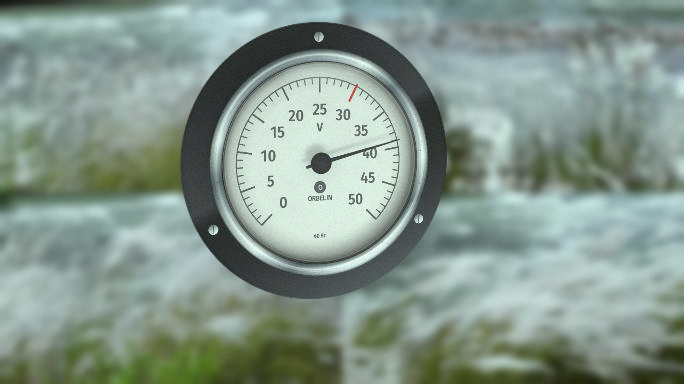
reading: 39 V
